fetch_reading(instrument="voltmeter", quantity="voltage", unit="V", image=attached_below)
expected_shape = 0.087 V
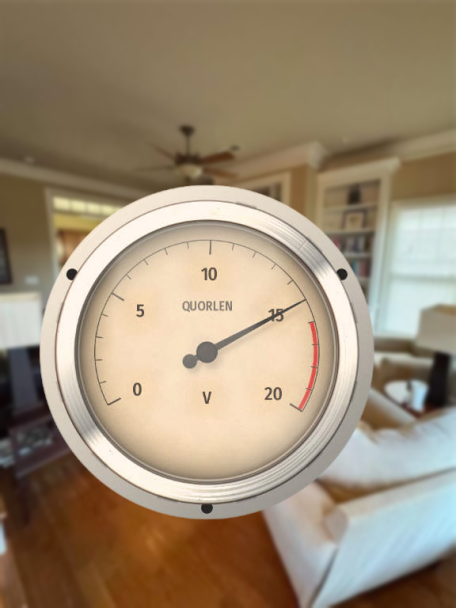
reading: 15 V
